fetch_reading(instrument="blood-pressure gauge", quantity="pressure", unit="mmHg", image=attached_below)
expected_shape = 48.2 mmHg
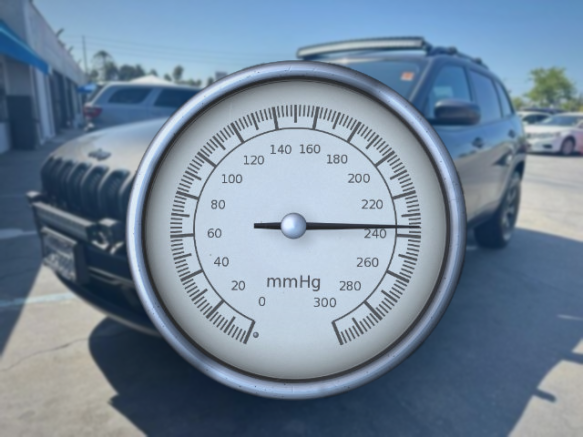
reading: 236 mmHg
